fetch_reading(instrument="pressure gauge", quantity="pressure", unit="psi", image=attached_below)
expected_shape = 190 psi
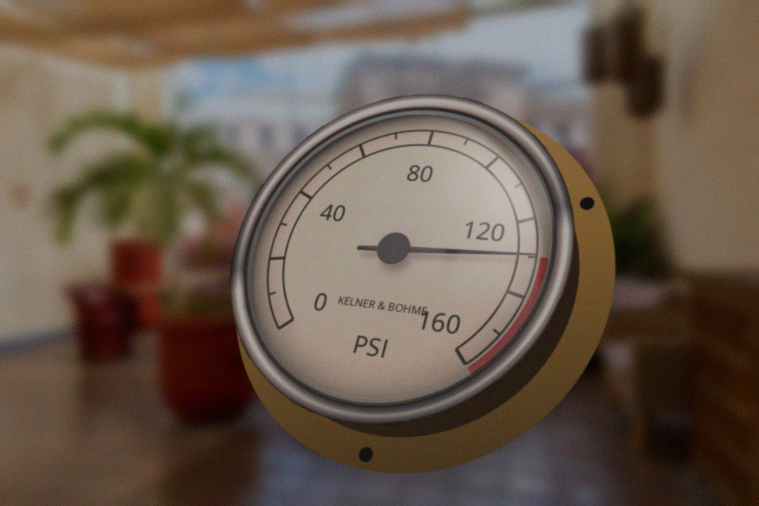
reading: 130 psi
